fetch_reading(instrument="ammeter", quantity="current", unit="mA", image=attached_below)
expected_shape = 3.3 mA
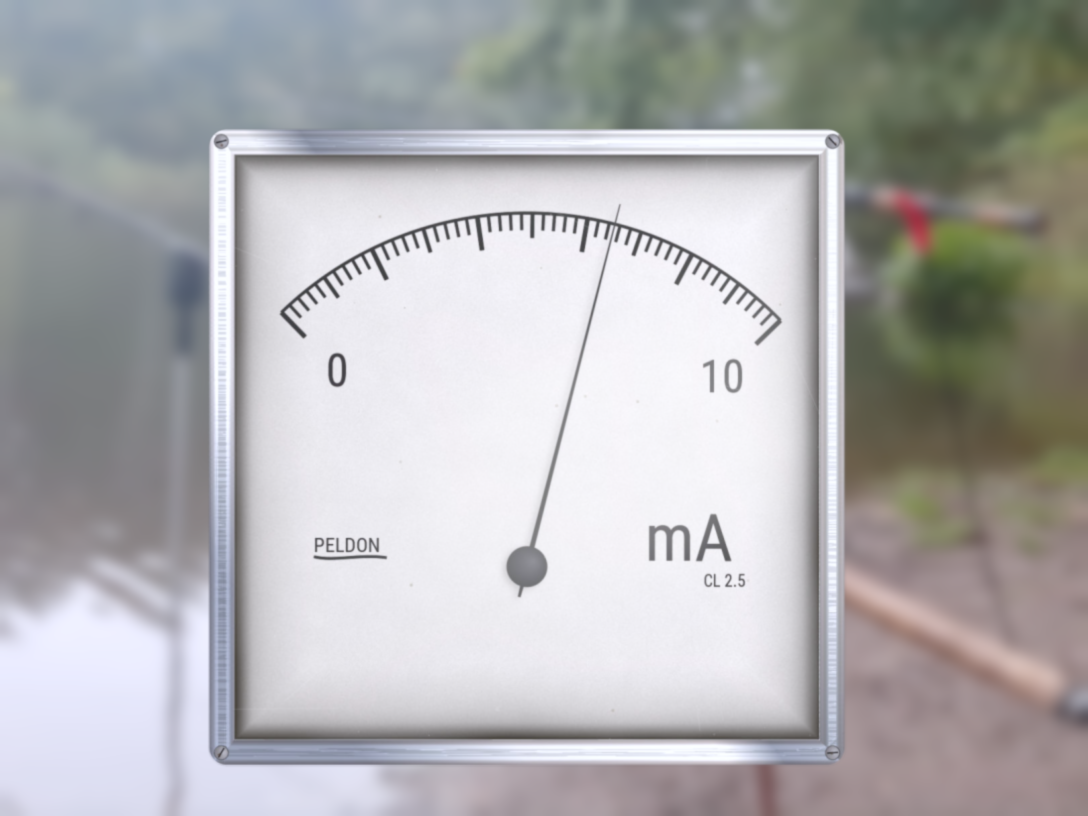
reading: 6.5 mA
